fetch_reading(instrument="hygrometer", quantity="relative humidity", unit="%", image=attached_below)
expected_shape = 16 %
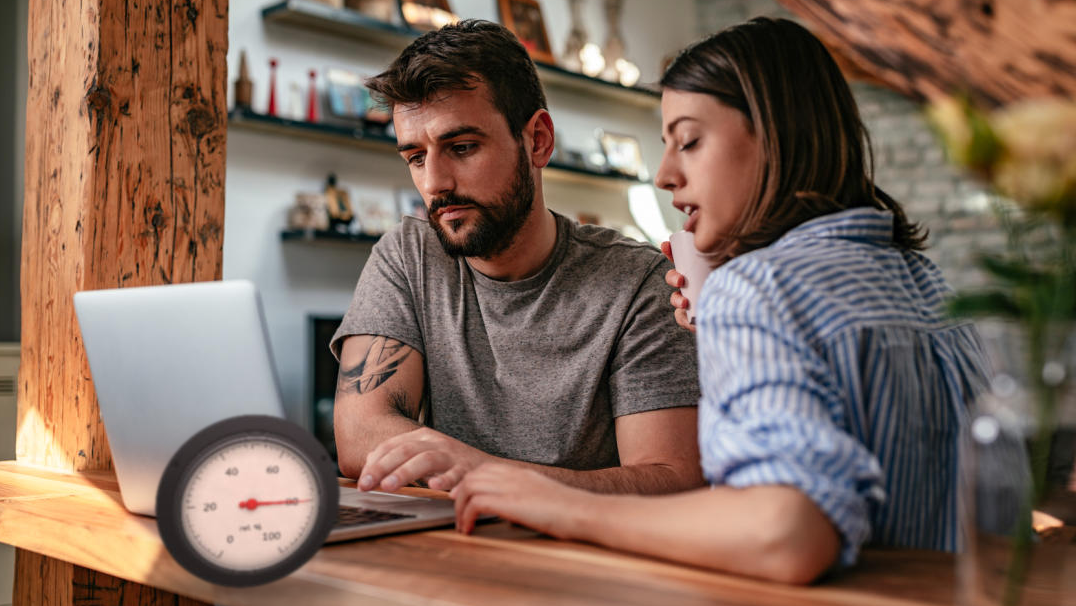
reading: 80 %
